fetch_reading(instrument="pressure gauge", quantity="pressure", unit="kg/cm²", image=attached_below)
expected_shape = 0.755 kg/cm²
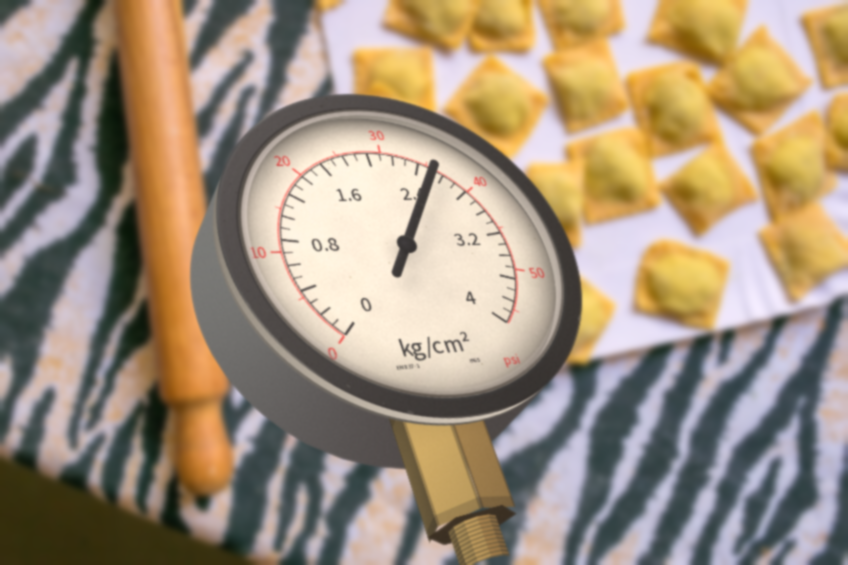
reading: 2.5 kg/cm²
